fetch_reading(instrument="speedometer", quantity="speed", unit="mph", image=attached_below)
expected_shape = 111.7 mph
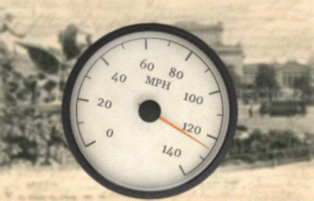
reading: 125 mph
